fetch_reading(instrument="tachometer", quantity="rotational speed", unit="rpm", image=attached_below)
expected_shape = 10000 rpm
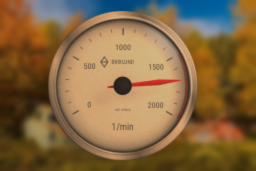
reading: 1700 rpm
